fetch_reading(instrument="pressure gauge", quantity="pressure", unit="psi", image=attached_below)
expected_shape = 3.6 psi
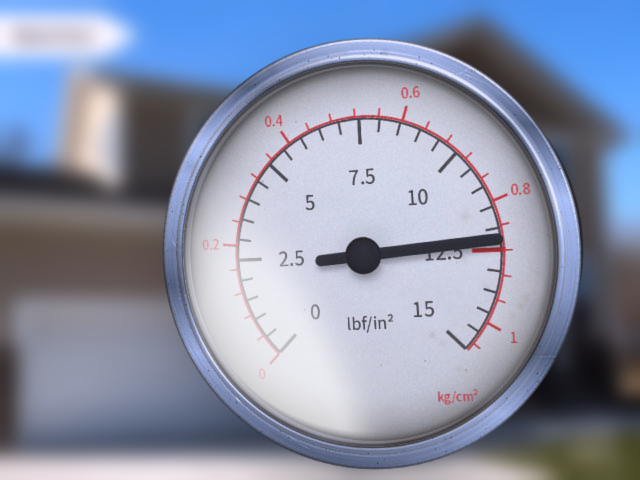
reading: 12.25 psi
